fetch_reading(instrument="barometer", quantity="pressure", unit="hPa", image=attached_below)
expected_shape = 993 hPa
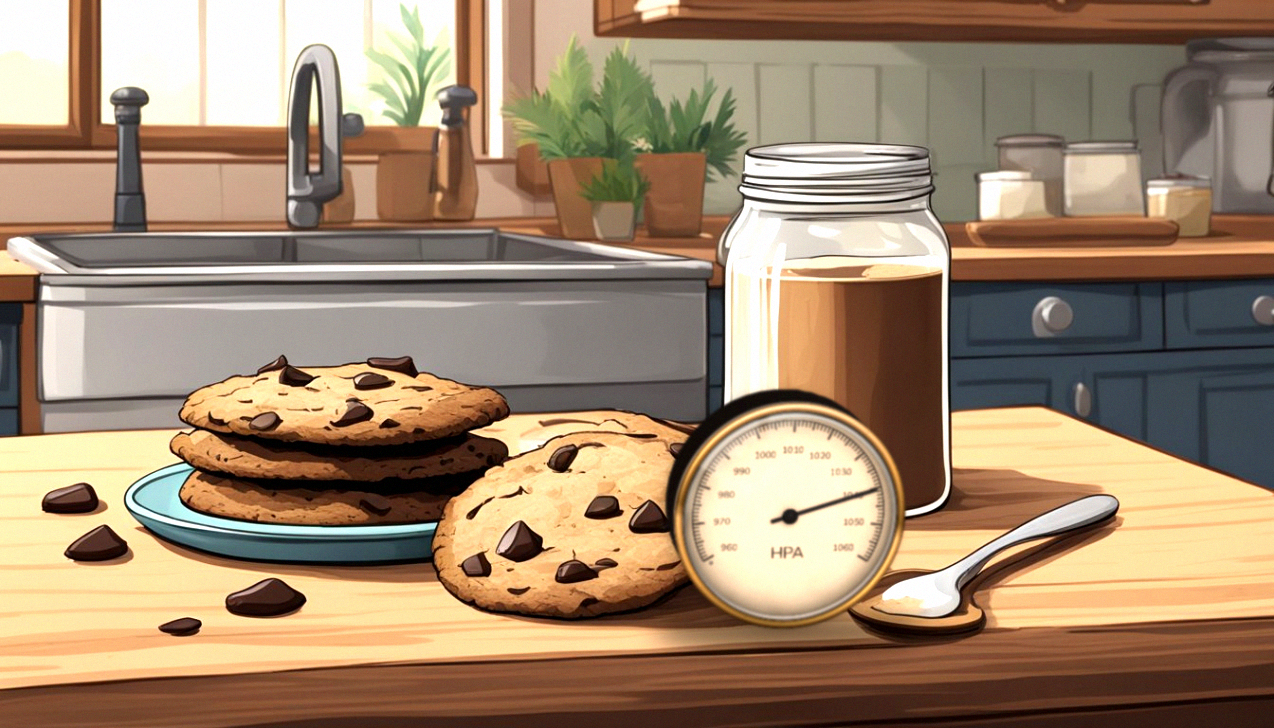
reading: 1040 hPa
